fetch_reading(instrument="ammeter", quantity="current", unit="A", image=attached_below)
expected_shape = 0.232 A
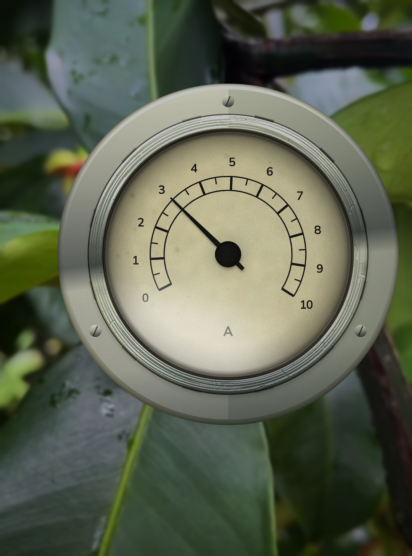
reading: 3 A
